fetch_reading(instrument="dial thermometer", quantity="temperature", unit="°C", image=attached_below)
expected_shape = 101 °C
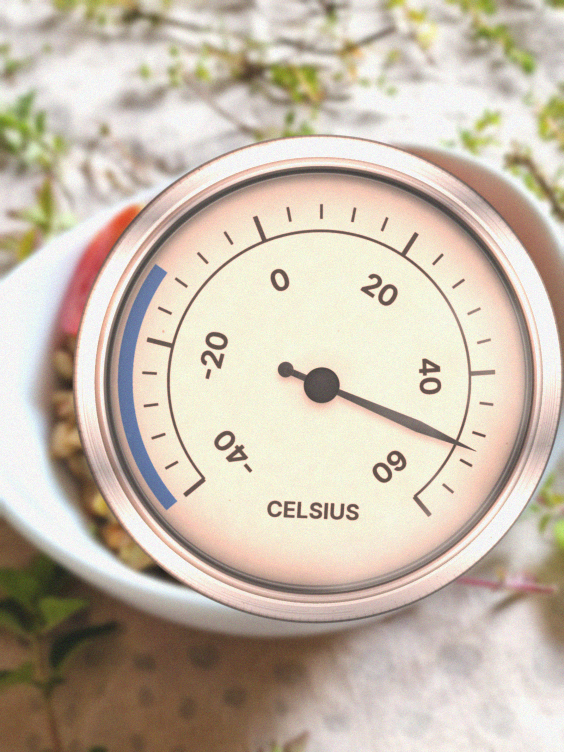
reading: 50 °C
